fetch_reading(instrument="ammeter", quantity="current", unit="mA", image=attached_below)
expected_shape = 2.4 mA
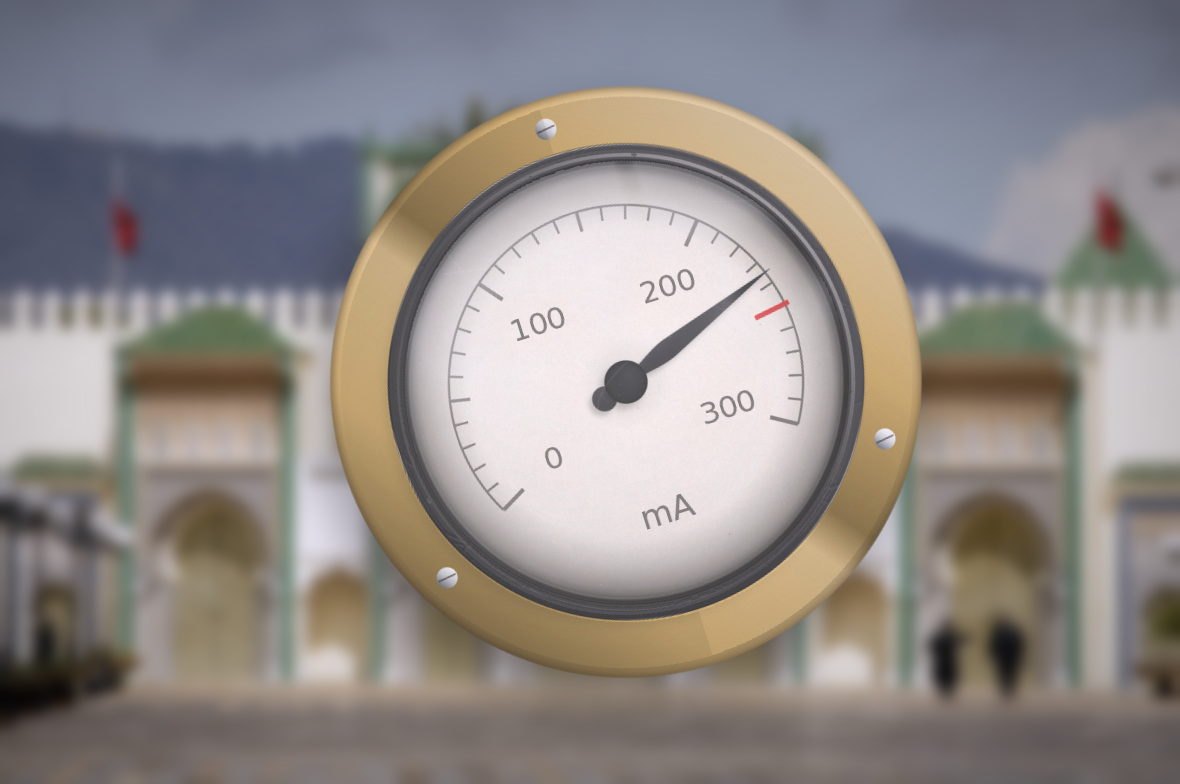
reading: 235 mA
